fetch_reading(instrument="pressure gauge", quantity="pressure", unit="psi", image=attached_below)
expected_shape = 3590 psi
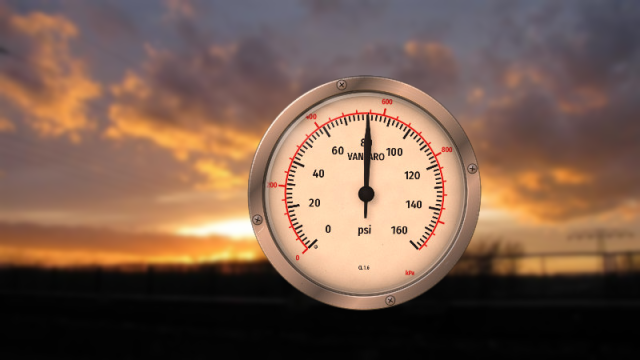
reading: 80 psi
